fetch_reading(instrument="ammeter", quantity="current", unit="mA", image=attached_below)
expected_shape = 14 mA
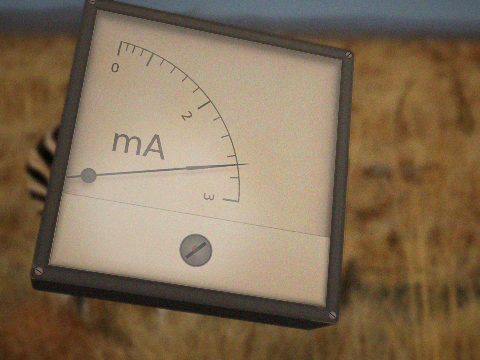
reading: 2.7 mA
